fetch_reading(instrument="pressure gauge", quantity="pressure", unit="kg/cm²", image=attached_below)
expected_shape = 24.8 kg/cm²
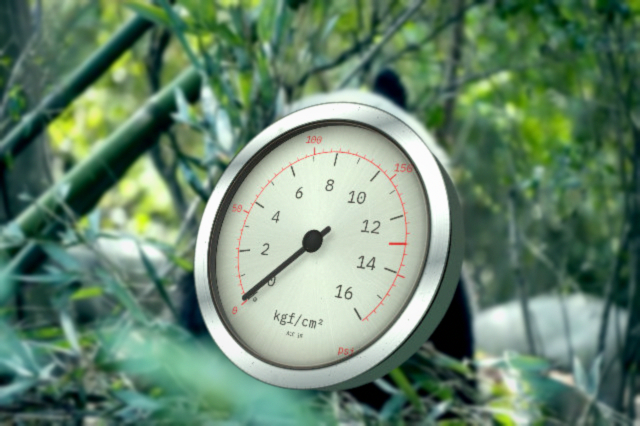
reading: 0 kg/cm²
